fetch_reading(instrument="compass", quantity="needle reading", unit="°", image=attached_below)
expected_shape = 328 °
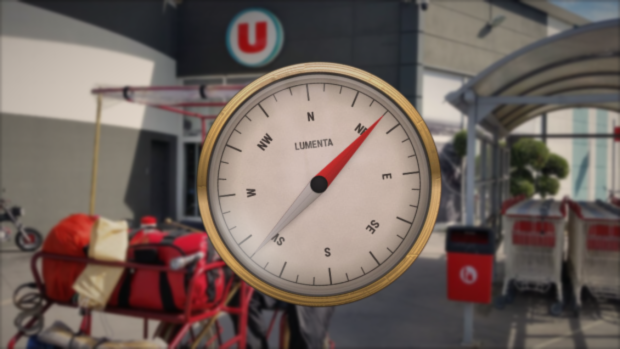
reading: 50 °
